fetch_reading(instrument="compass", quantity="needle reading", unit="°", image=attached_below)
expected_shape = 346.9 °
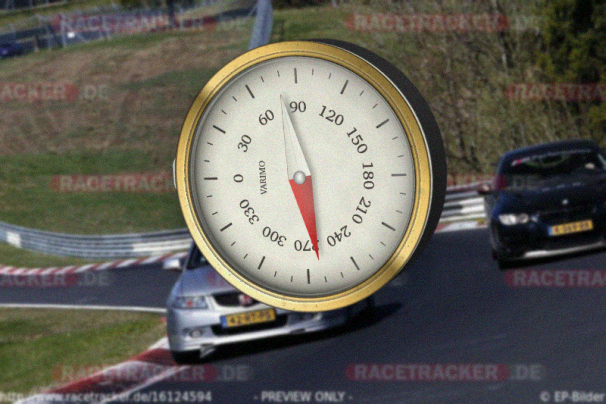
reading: 260 °
